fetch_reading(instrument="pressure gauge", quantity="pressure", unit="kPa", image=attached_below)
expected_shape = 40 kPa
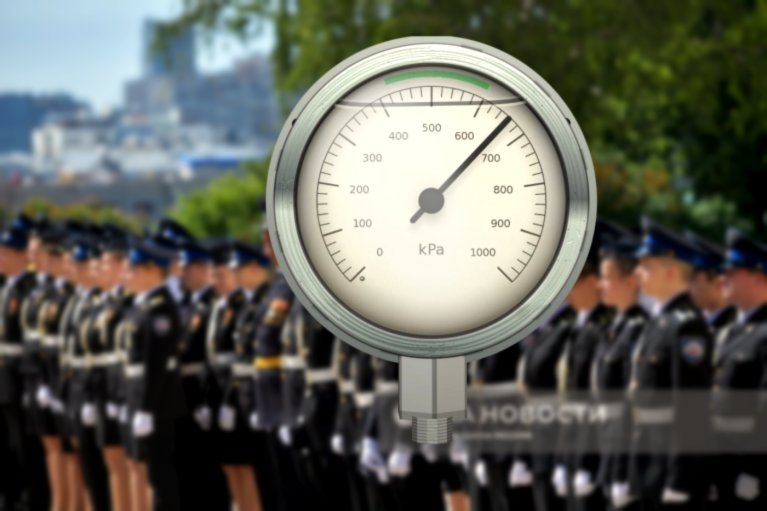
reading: 660 kPa
